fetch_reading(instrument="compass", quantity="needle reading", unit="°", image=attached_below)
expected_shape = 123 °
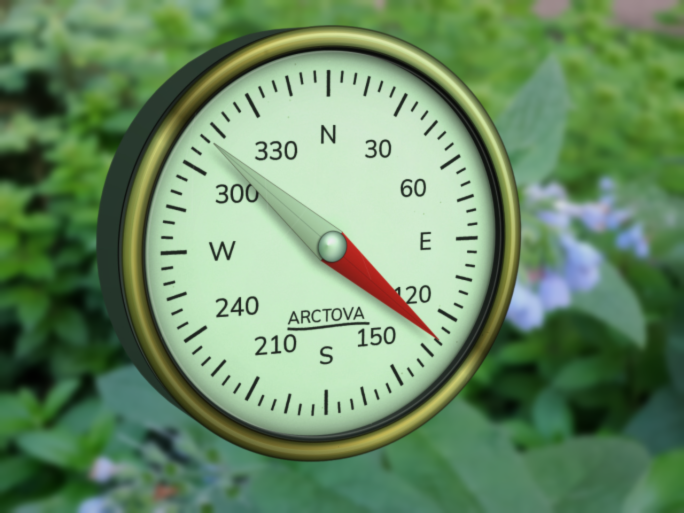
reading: 130 °
